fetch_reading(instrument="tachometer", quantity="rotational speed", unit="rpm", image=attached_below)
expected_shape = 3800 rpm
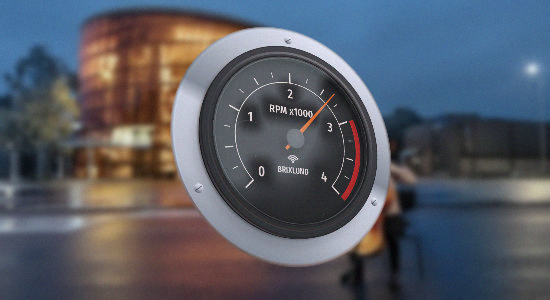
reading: 2625 rpm
